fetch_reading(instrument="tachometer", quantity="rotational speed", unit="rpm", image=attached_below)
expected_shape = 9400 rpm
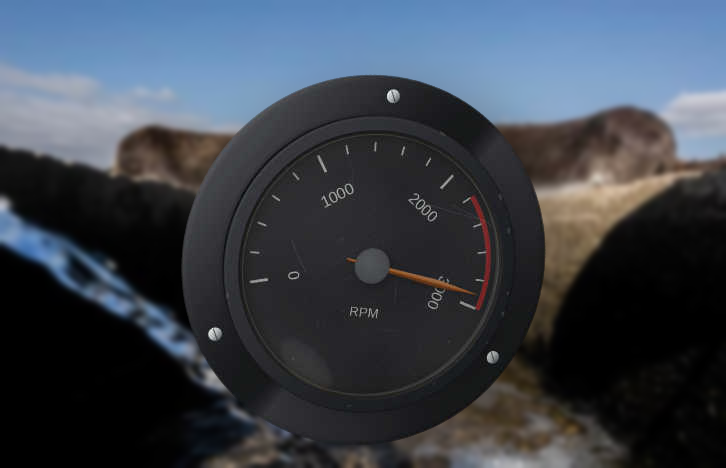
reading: 2900 rpm
